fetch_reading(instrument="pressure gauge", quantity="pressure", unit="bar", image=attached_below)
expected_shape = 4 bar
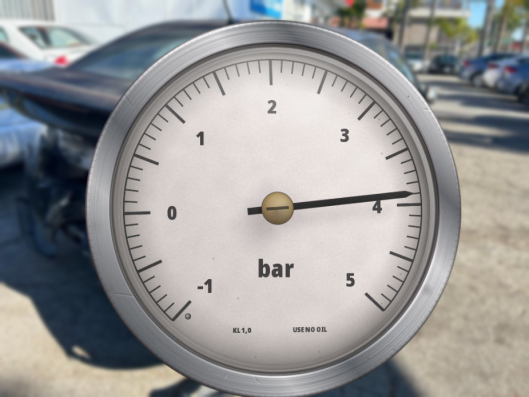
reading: 3.9 bar
